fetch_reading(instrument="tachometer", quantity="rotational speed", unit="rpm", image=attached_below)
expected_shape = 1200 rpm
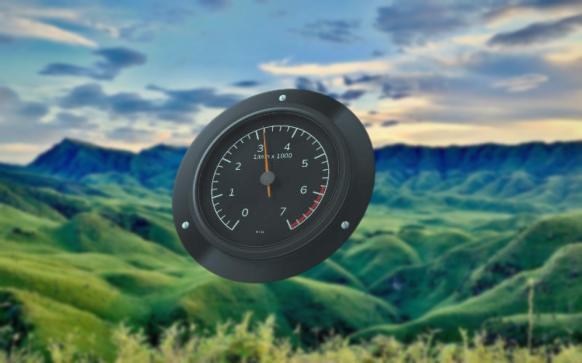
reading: 3200 rpm
